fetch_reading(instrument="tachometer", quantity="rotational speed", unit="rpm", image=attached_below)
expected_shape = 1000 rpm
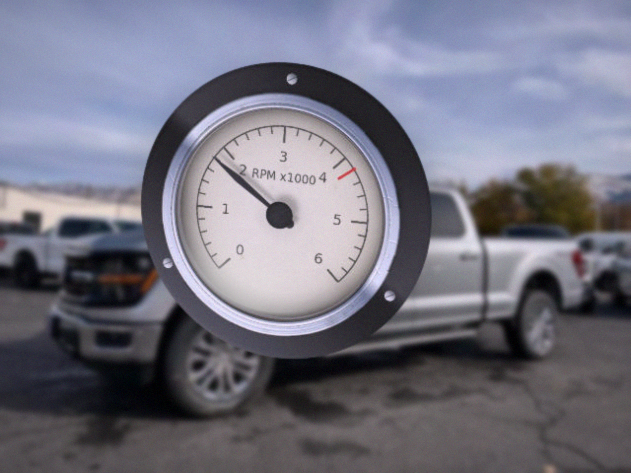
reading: 1800 rpm
